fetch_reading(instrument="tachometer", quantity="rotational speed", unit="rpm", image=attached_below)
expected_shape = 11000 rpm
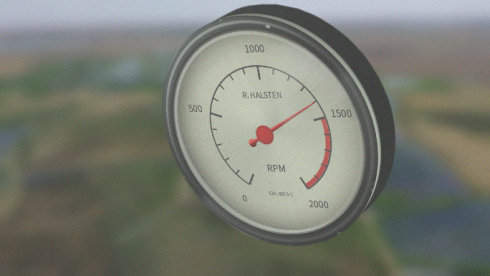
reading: 1400 rpm
